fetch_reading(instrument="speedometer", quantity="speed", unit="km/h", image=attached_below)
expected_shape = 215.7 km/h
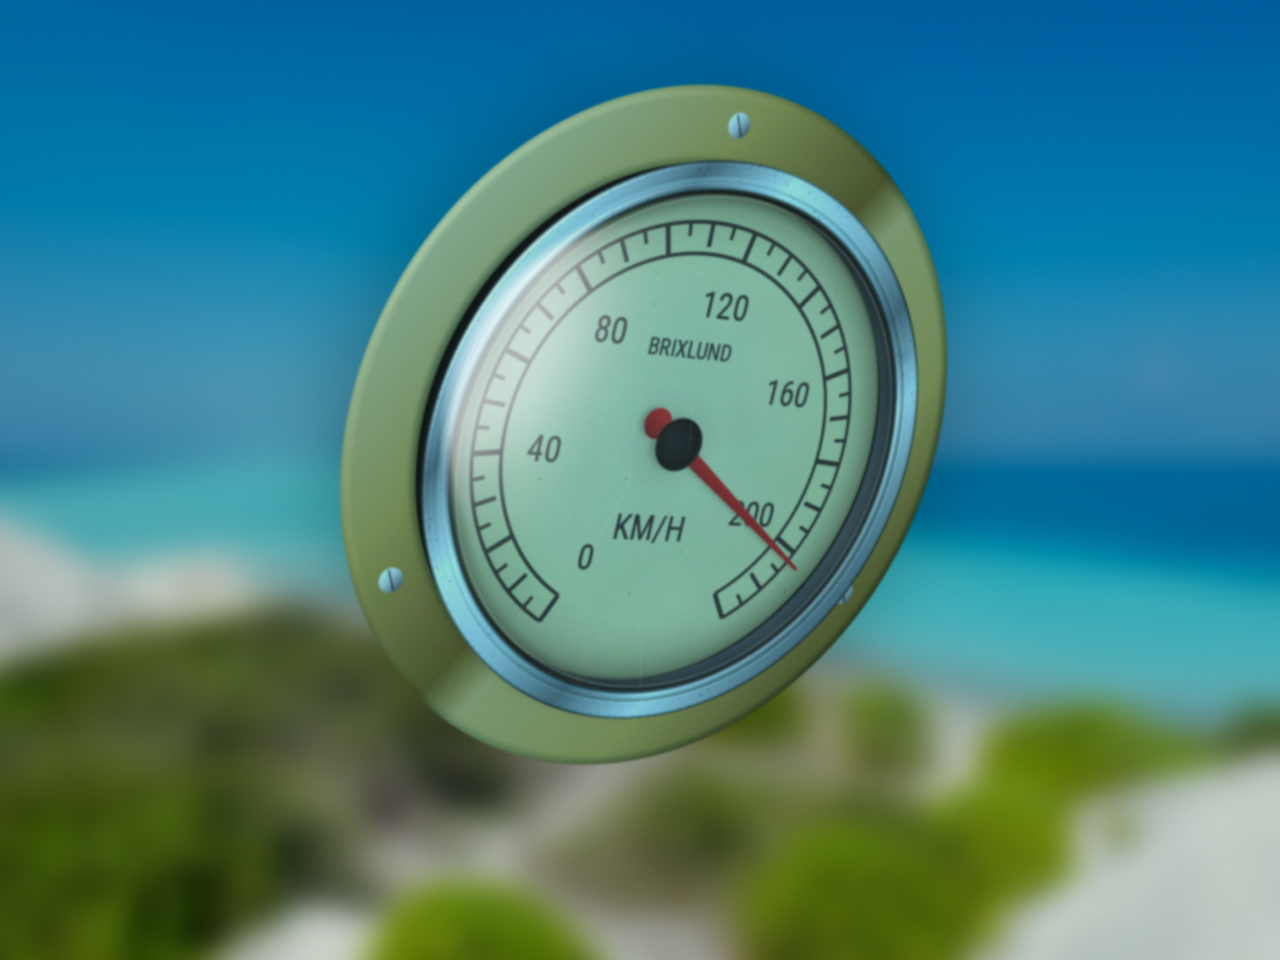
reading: 202.5 km/h
